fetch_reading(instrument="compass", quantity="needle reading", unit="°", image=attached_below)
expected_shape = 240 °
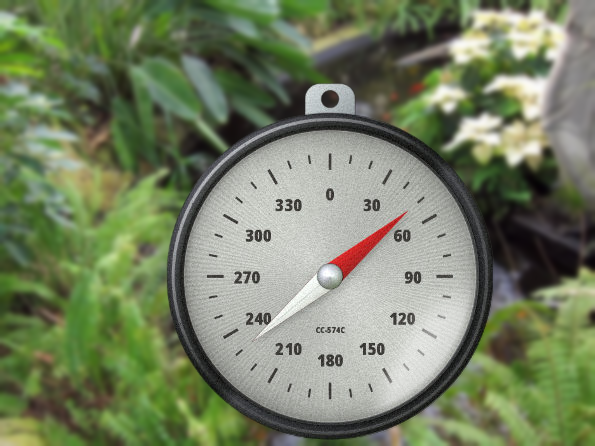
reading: 50 °
